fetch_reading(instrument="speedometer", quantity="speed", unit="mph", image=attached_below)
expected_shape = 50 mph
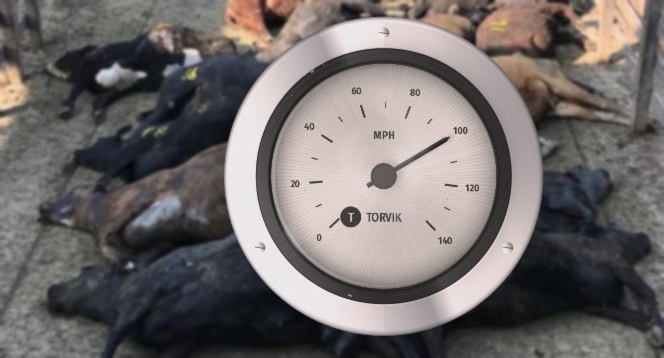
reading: 100 mph
